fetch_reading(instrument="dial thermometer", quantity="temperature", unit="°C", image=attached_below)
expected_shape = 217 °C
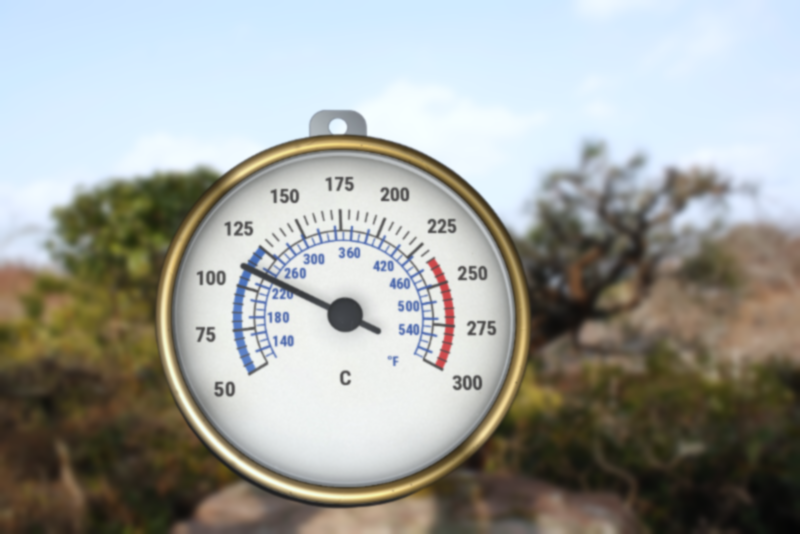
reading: 110 °C
